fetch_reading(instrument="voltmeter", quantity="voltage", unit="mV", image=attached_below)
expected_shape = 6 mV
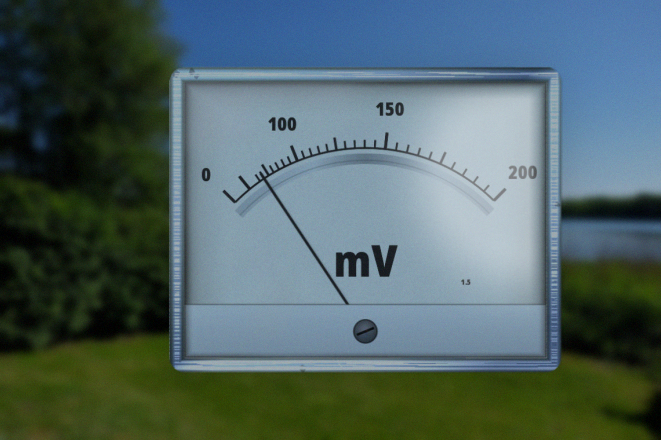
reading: 70 mV
